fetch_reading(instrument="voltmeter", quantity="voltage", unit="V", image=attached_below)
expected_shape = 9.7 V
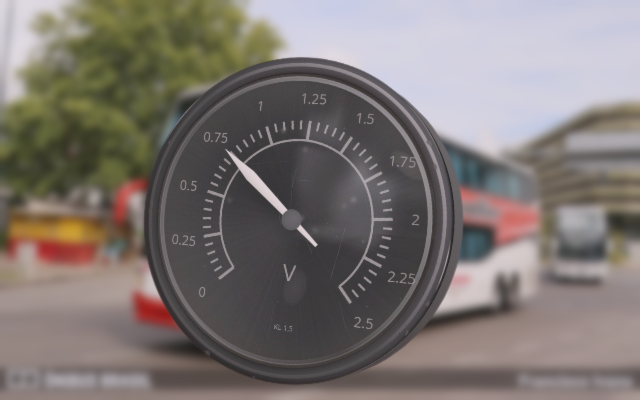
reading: 0.75 V
